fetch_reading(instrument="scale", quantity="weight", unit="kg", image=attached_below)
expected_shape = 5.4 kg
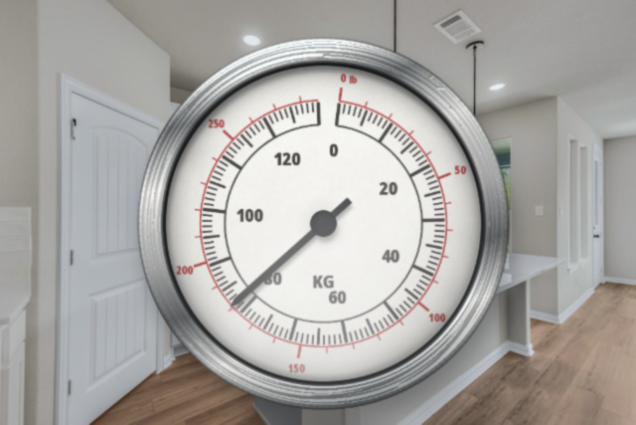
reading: 82 kg
